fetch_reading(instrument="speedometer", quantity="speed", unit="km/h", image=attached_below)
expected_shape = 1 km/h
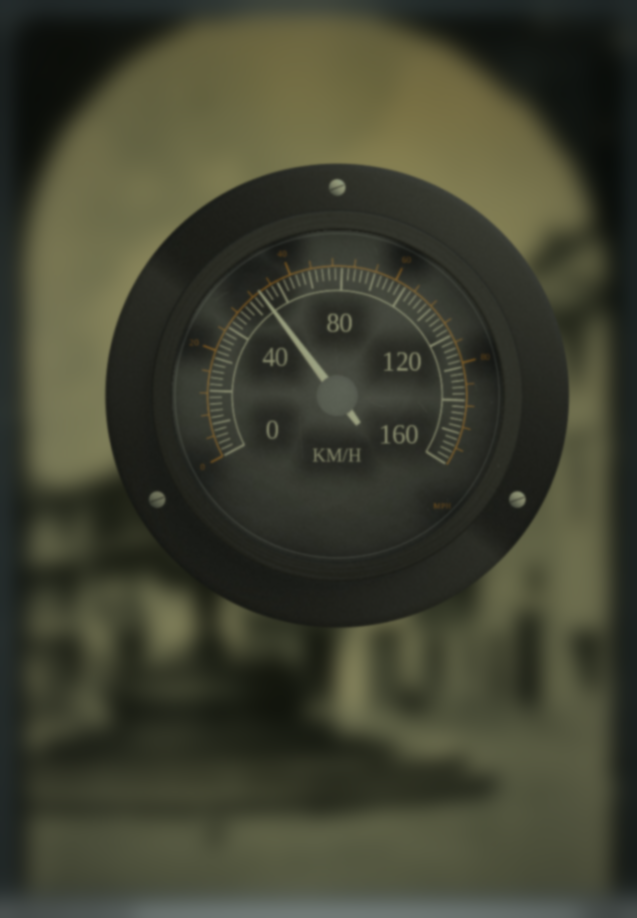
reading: 54 km/h
